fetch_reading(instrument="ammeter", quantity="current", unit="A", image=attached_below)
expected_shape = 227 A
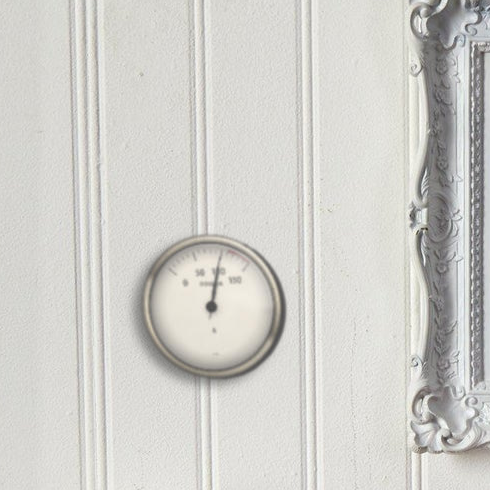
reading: 100 A
